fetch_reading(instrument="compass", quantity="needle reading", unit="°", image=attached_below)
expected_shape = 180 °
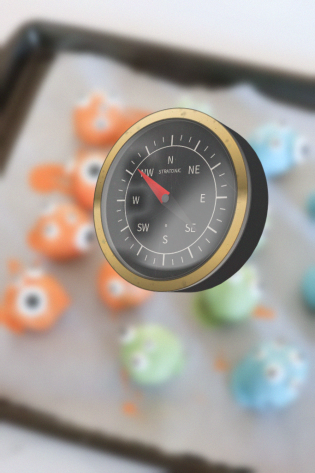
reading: 310 °
